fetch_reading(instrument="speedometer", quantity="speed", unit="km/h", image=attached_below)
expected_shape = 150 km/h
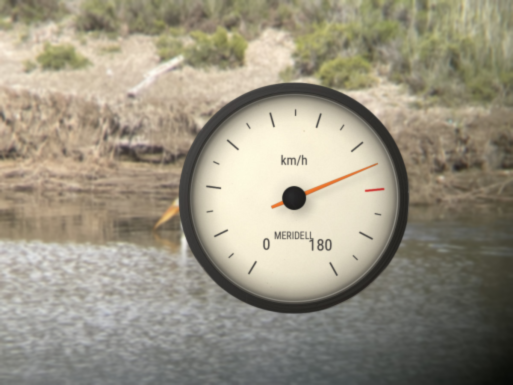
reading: 130 km/h
